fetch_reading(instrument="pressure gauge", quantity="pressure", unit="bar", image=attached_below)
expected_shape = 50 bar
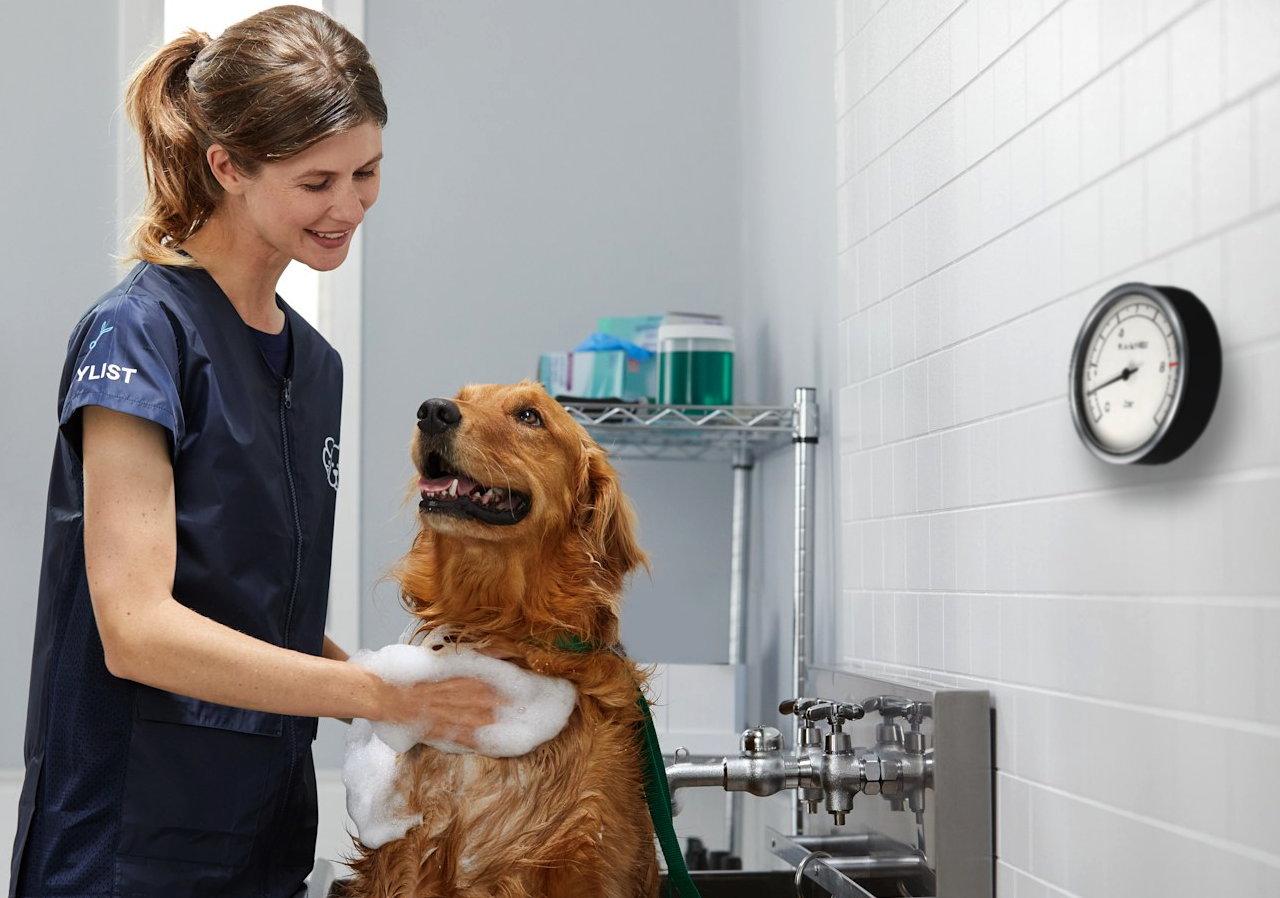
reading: 1 bar
